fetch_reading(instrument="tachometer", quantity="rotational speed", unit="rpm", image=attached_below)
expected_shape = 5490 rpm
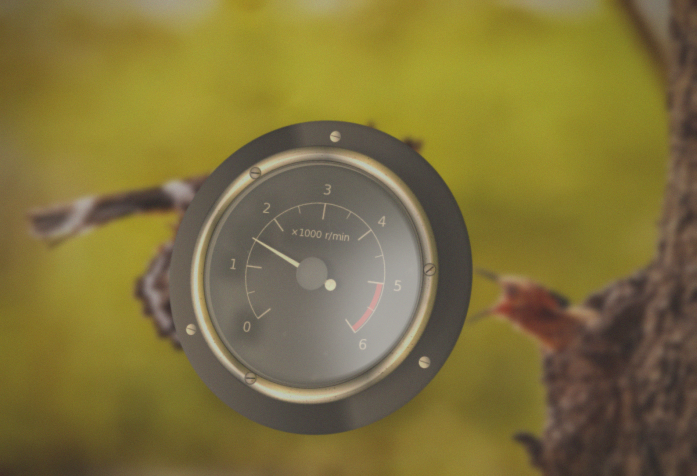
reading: 1500 rpm
